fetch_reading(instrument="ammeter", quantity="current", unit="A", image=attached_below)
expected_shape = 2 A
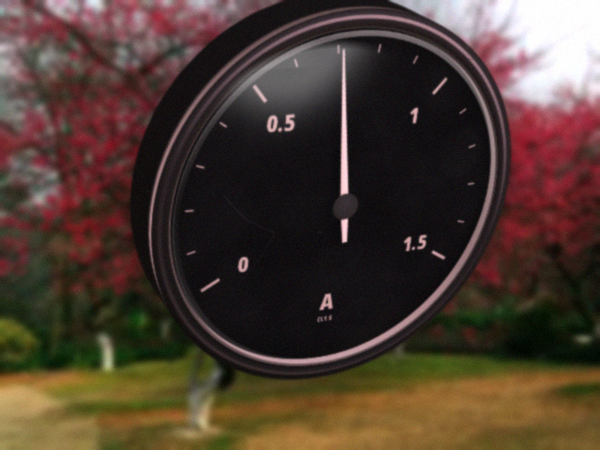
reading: 0.7 A
